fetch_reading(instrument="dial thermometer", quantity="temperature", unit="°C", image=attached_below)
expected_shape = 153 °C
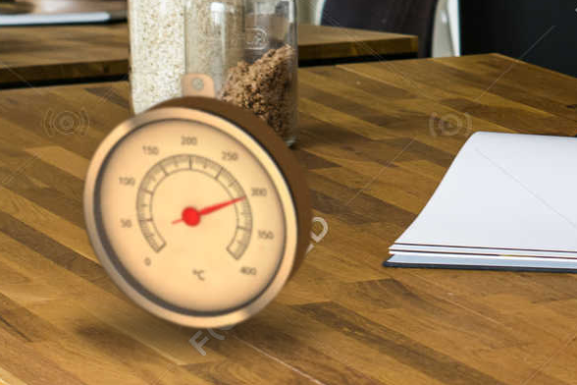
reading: 300 °C
